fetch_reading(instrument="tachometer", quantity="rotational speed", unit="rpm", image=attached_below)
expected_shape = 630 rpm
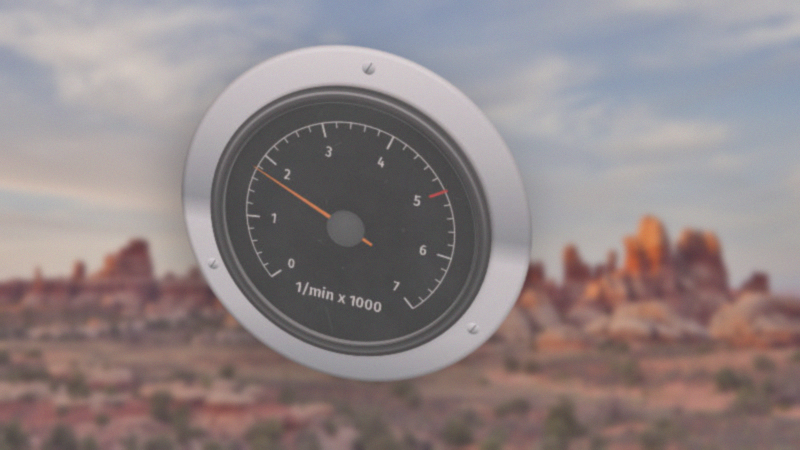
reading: 1800 rpm
